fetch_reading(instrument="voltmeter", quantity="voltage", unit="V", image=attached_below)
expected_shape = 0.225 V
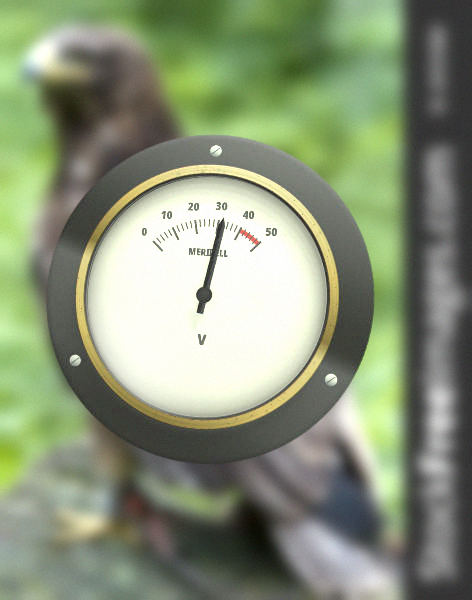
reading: 32 V
